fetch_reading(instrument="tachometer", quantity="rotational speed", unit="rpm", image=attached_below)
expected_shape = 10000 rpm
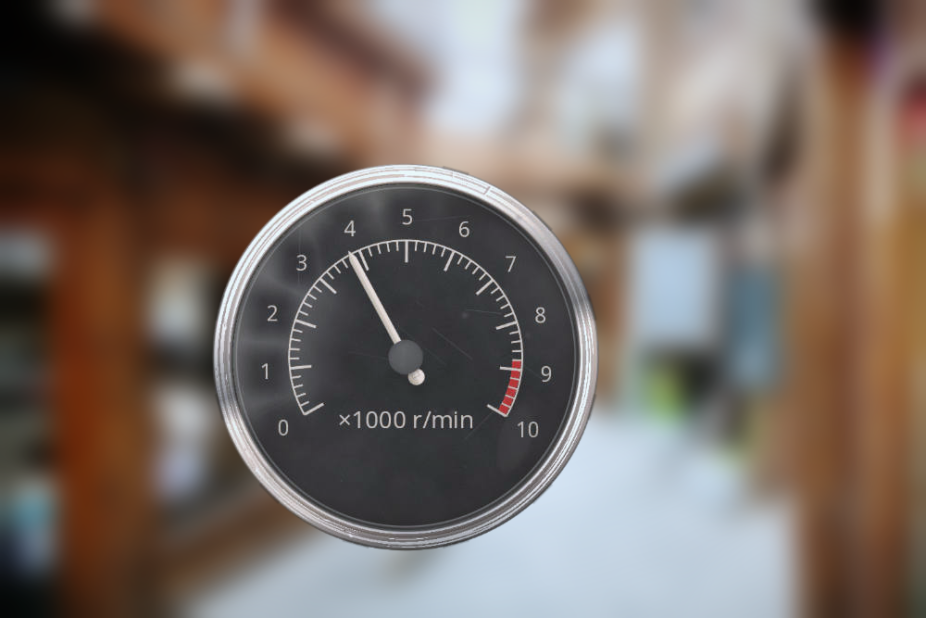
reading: 3800 rpm
